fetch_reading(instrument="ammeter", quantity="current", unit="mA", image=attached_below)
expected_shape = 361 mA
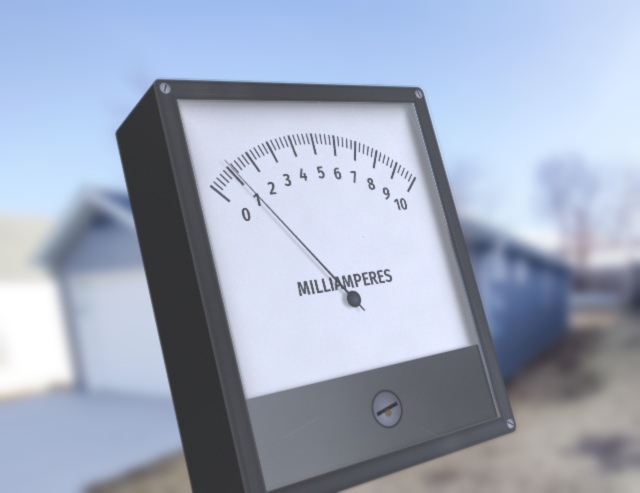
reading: 1 mA
